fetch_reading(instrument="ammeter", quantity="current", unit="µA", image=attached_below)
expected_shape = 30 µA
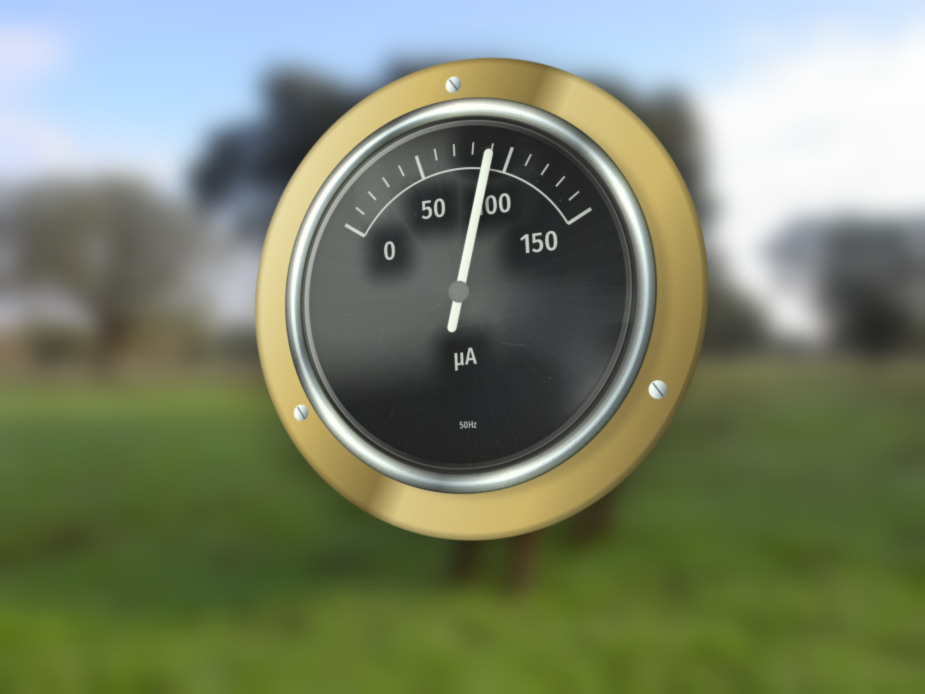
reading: 90 µA
